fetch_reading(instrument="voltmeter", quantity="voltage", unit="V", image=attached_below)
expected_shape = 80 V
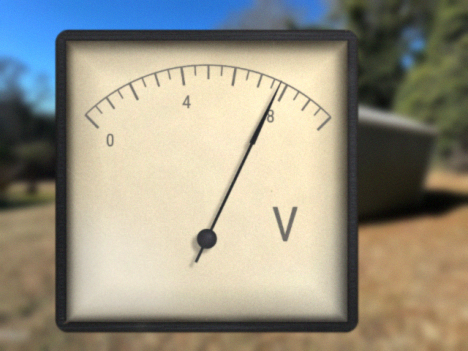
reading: 7.75 V
